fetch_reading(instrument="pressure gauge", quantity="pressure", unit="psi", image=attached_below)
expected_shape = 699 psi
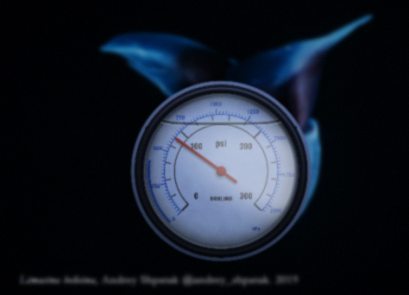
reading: 90 psi
